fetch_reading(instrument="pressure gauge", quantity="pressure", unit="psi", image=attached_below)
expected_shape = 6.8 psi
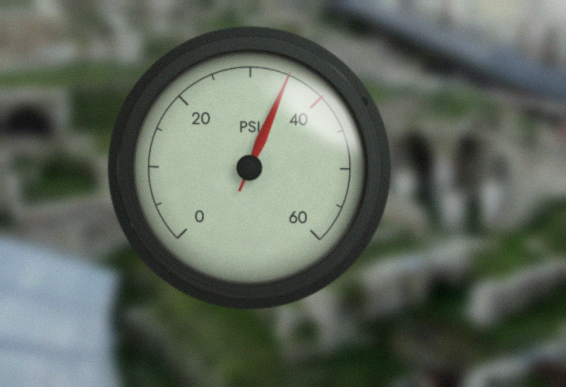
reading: 35 psi
